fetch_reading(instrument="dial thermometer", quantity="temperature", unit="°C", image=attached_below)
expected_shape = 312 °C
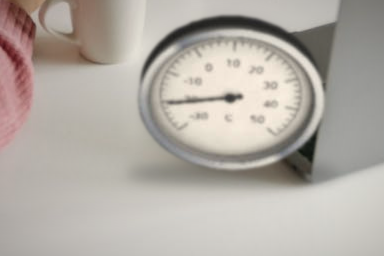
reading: -20 °C
